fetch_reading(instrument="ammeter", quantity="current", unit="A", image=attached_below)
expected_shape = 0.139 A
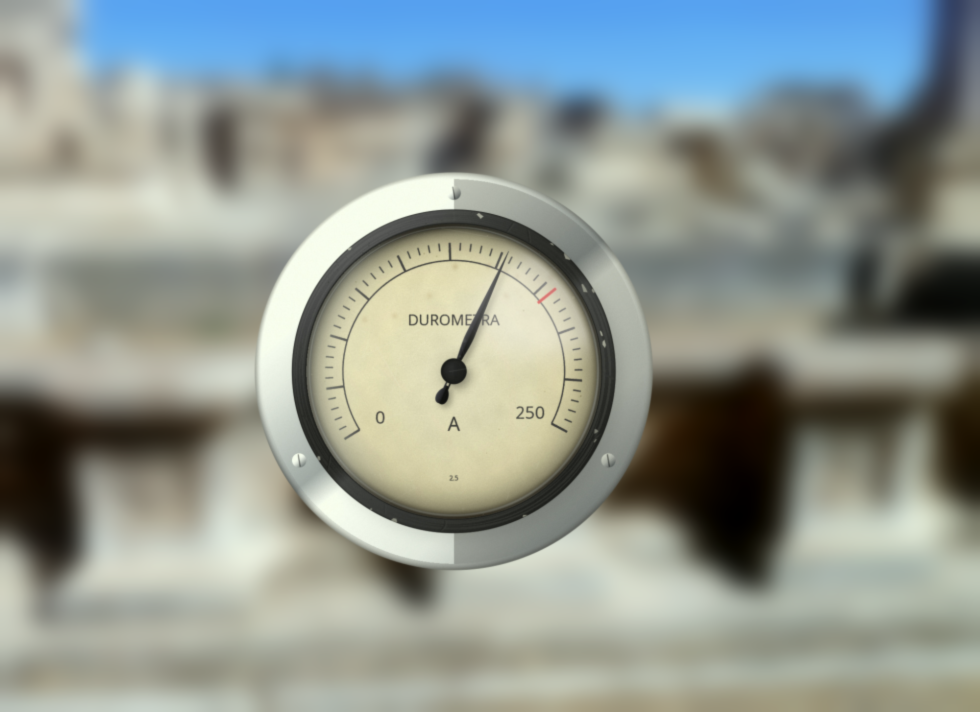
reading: 152.5 A
